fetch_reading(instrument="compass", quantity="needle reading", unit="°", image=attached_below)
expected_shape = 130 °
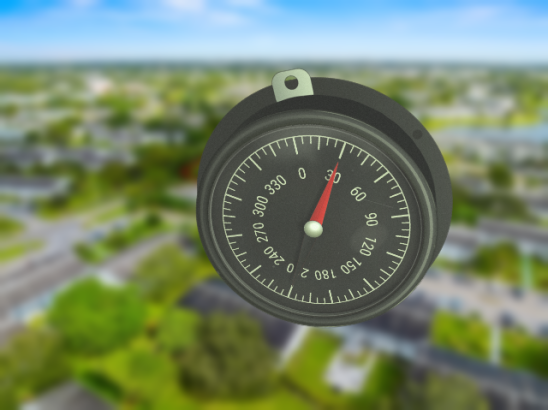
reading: 30 °
